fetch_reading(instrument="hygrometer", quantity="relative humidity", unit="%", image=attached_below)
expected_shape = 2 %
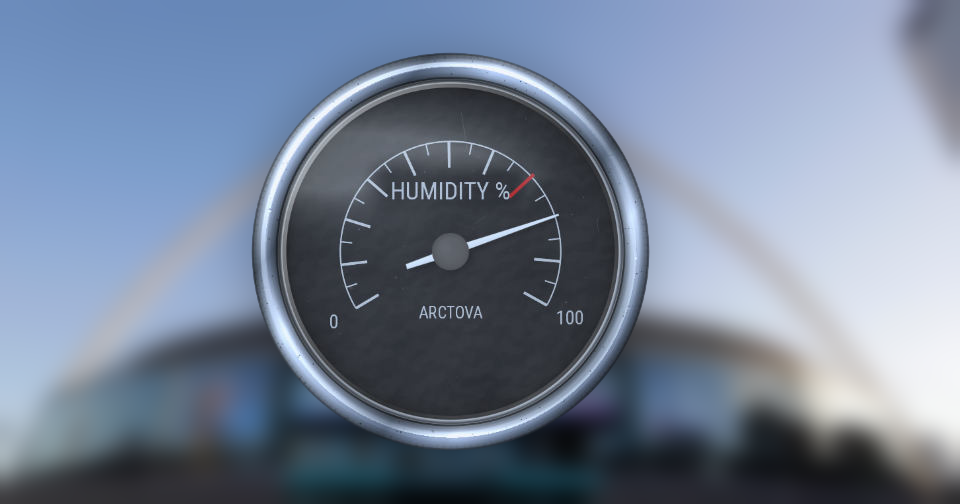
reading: 80 %
